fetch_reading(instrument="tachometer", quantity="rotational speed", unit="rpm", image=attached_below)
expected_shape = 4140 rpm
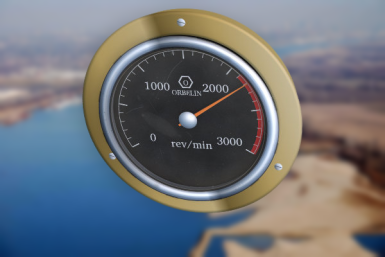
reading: 2200 rpm
